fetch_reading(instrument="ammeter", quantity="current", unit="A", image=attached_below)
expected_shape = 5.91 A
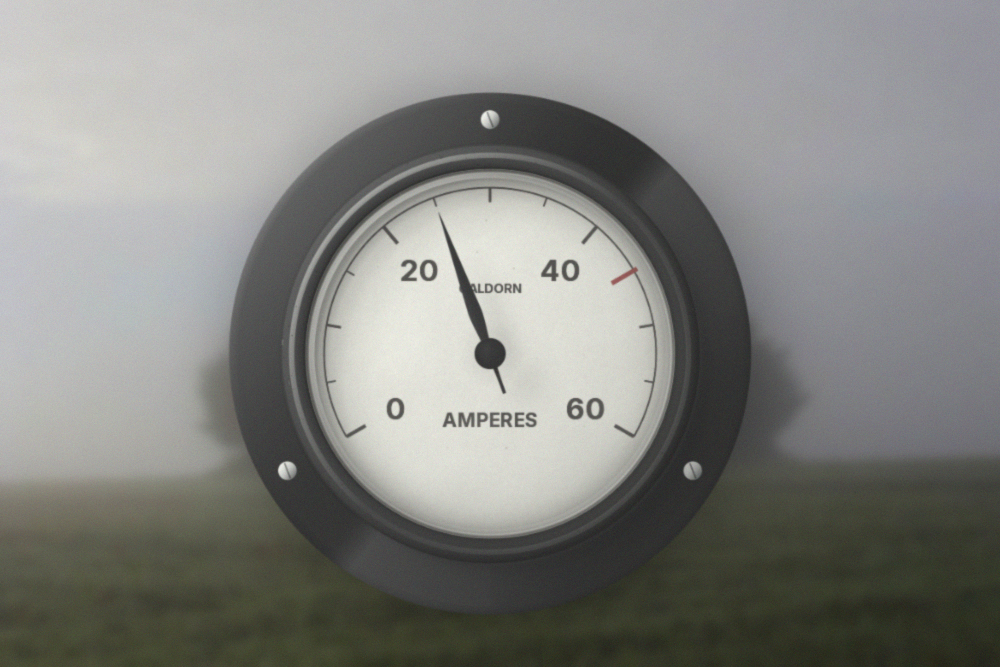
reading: 25 A
